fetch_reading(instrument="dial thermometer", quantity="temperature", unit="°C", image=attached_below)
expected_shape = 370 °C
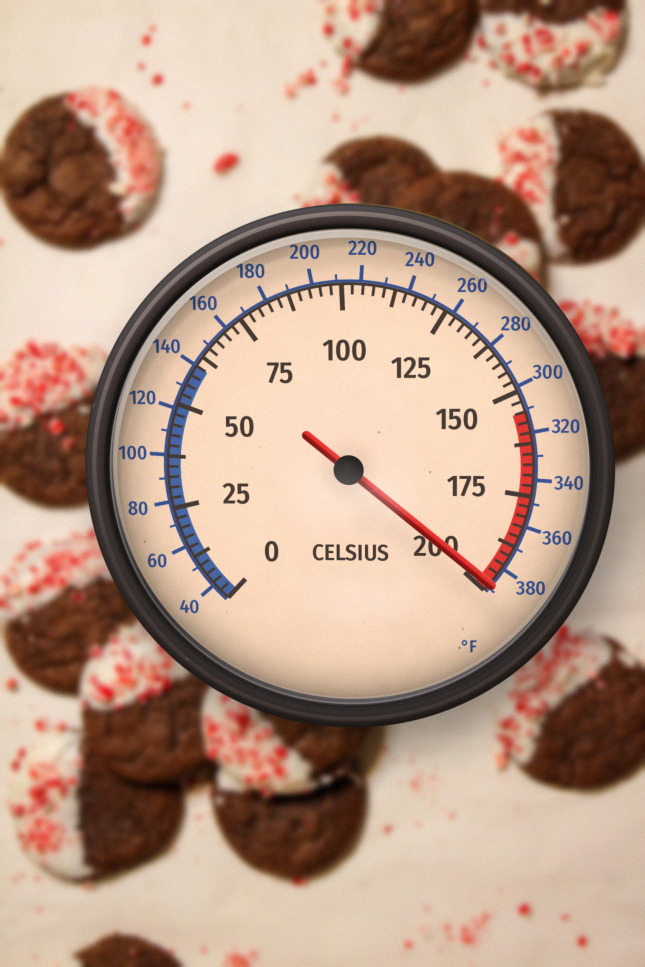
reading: 197.5 °C
